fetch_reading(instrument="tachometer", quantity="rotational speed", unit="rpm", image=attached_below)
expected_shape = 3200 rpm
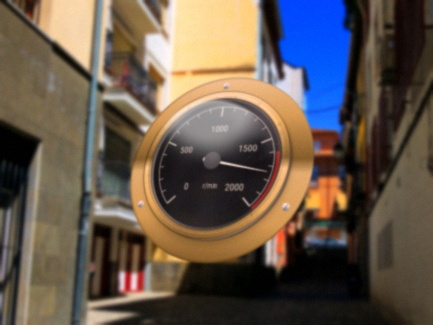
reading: 1750 rpm
